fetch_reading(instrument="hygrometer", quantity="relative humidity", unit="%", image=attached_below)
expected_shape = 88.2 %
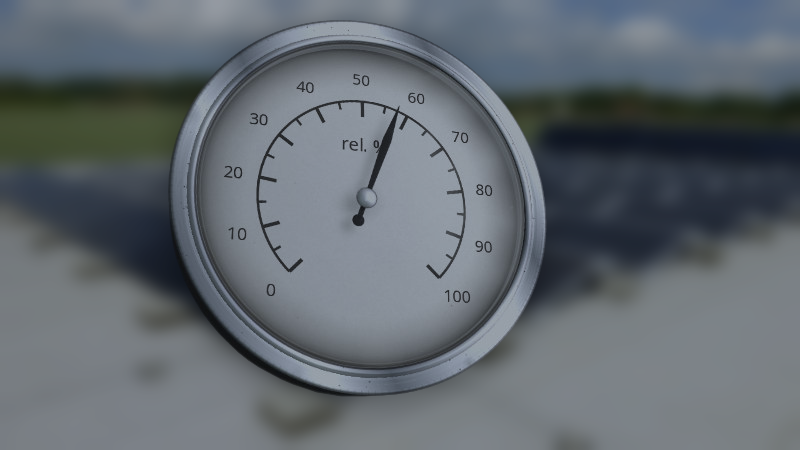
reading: 57.5 %
